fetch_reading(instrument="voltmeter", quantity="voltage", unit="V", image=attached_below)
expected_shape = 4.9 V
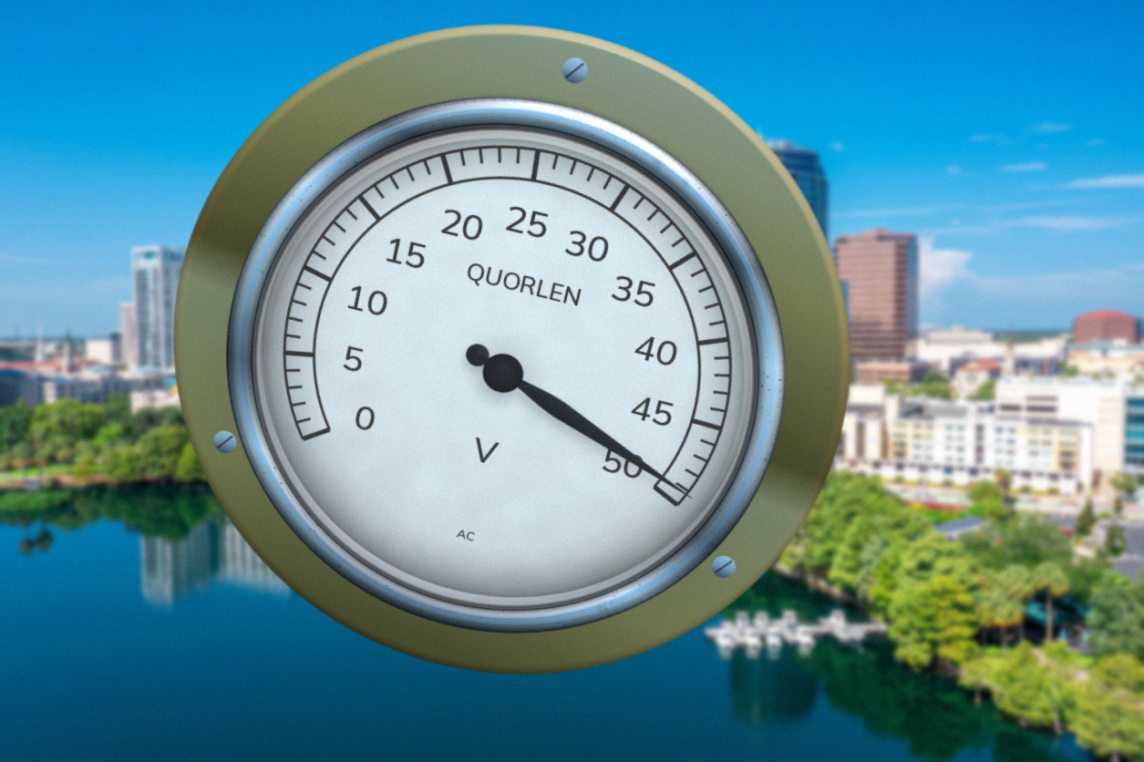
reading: 49 V
